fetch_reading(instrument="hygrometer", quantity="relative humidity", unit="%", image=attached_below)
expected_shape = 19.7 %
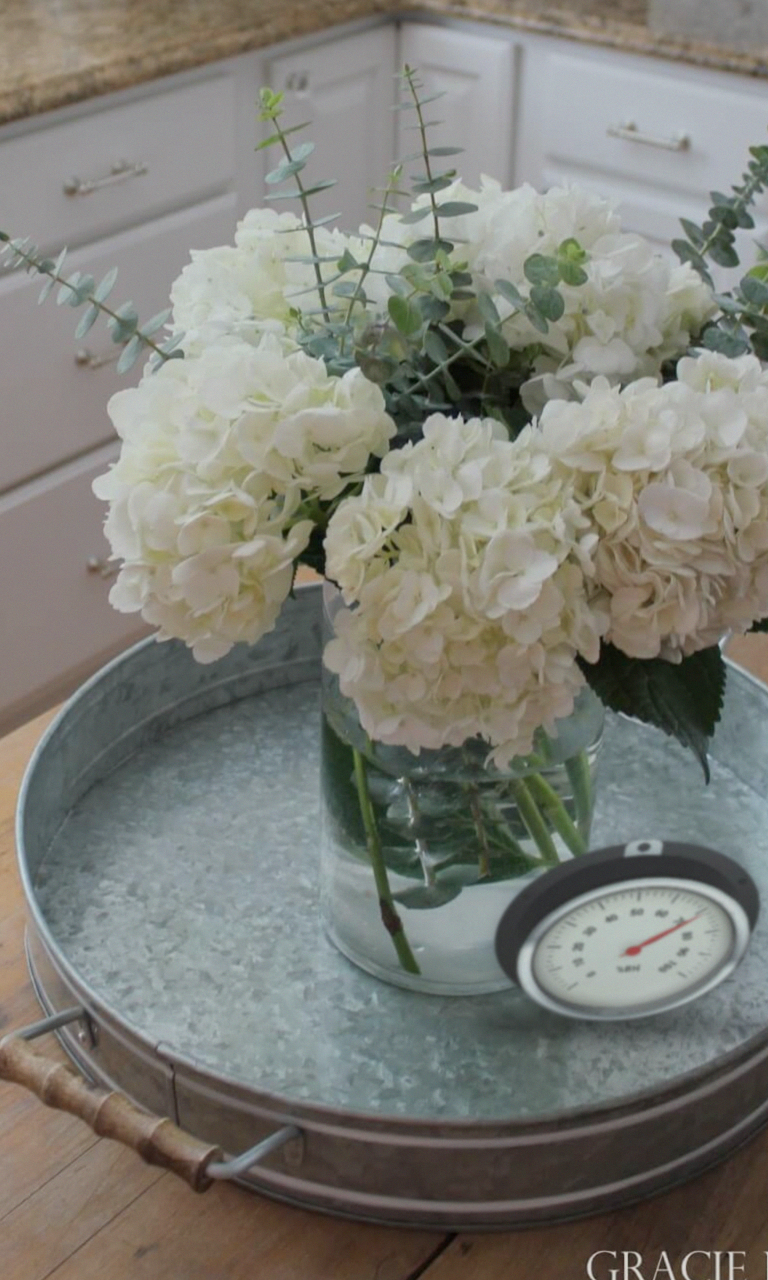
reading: 70 %
